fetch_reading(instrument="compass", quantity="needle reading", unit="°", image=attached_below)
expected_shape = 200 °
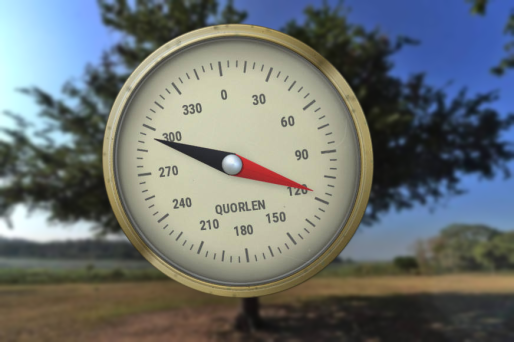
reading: 115 °
